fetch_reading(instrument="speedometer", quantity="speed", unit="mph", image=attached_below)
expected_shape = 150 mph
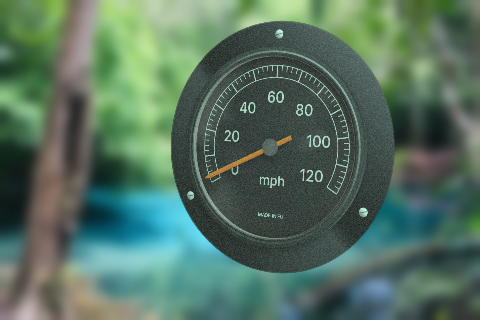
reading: 2 mph
